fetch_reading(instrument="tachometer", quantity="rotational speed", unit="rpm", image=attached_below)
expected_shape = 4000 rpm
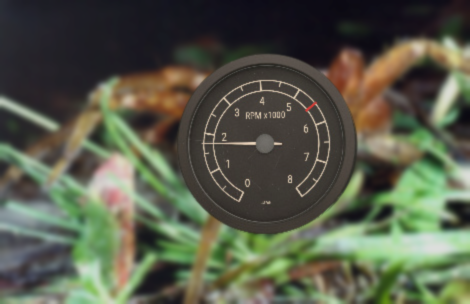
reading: 1750 rpm
